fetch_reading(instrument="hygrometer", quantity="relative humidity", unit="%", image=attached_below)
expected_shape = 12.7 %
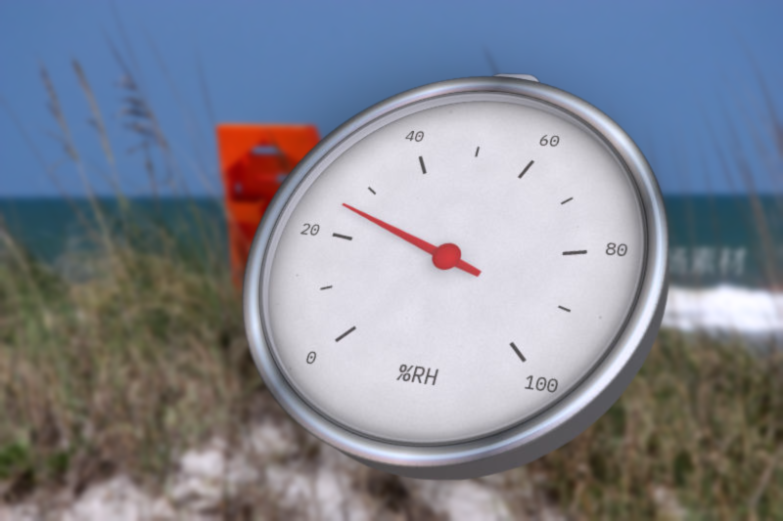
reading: 25 %
